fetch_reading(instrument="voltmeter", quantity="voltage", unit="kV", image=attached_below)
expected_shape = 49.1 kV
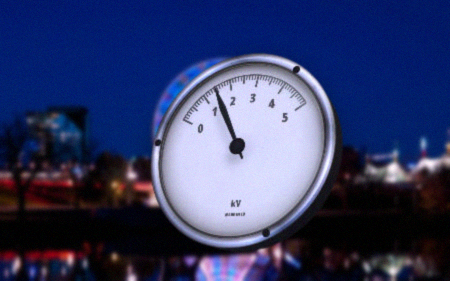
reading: 1.5 kV
